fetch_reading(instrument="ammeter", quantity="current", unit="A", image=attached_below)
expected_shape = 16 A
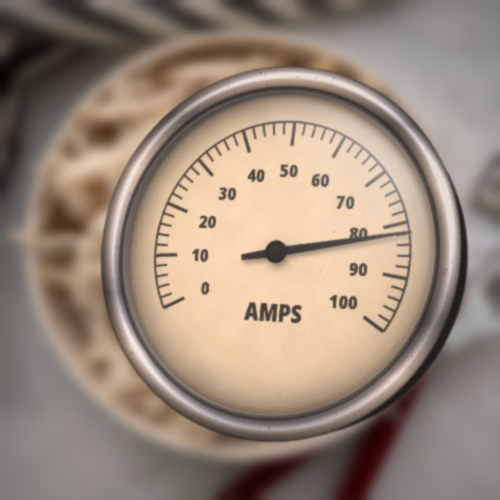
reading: 82 A
